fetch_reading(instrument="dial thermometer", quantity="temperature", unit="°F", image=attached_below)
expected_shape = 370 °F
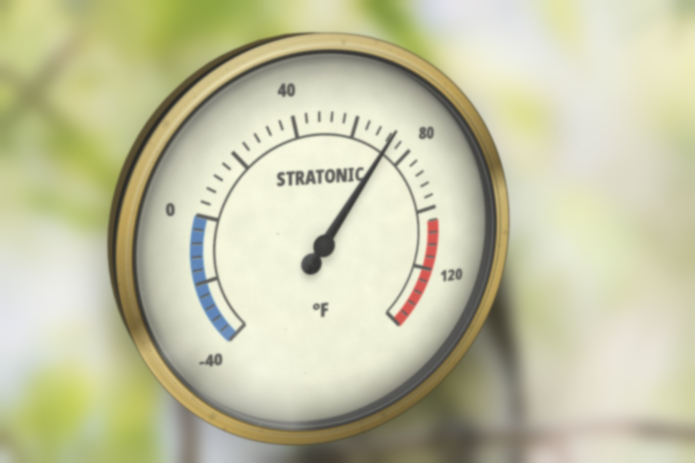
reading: 72 °F
